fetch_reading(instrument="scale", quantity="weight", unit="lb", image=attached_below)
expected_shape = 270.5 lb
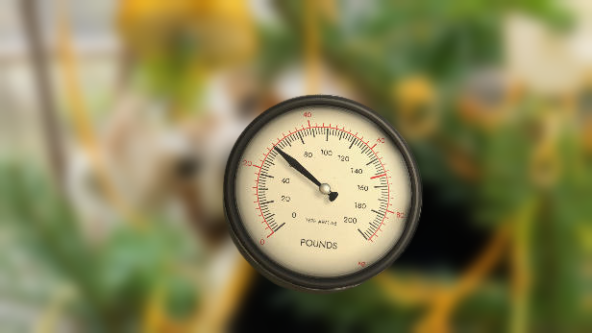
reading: 60 lb
